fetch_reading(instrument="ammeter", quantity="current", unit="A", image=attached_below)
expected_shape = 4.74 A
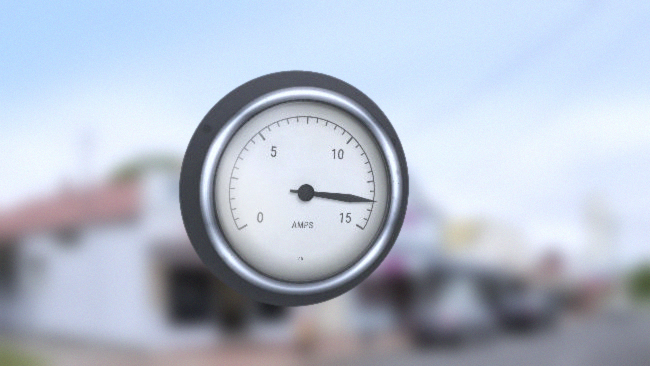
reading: 13.5 A
